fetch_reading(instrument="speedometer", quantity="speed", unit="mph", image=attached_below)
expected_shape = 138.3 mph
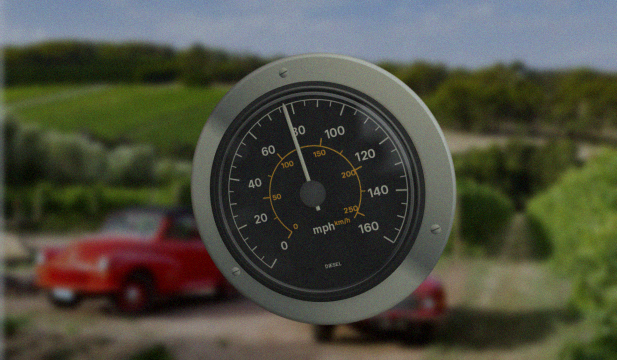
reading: 77.5 mph
